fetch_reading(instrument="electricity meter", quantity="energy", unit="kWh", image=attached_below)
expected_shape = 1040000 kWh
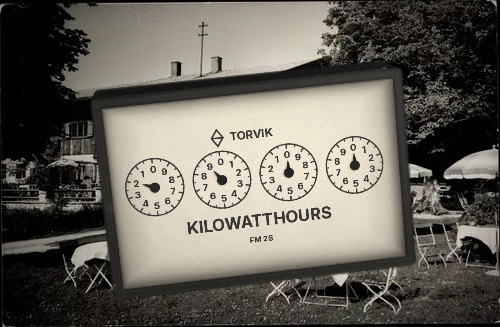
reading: 1900 kWh
